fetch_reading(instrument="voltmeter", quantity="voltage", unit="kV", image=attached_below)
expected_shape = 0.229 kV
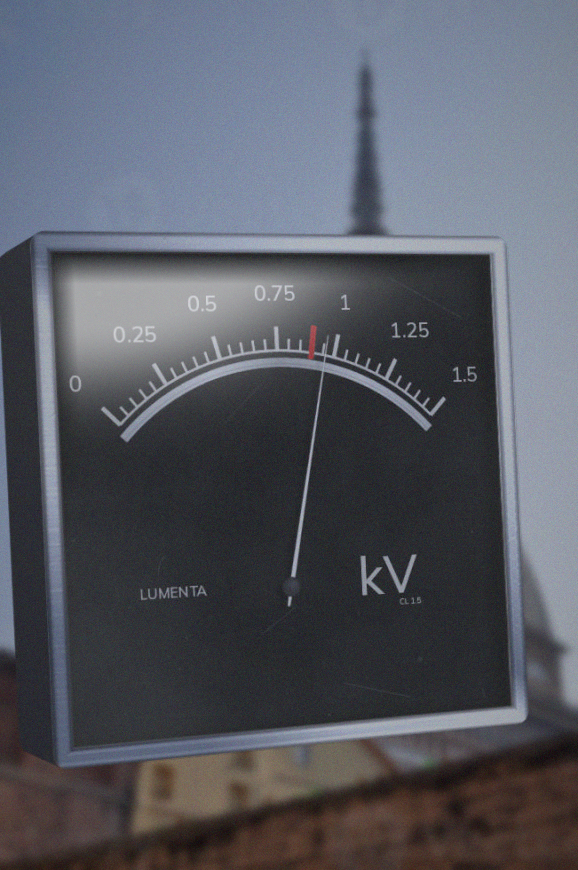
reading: 0.95 kV
